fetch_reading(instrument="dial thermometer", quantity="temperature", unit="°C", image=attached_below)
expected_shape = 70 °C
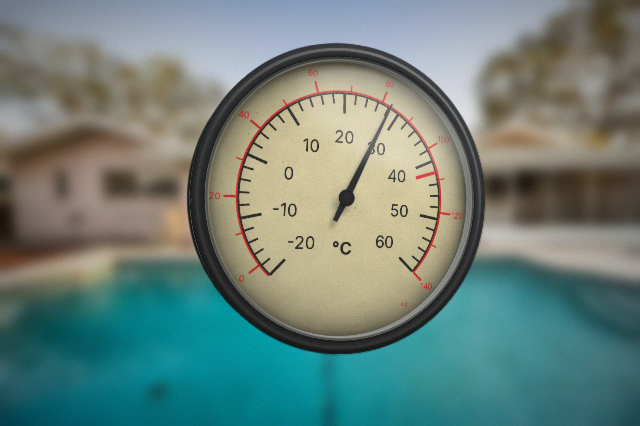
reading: 28 °C
